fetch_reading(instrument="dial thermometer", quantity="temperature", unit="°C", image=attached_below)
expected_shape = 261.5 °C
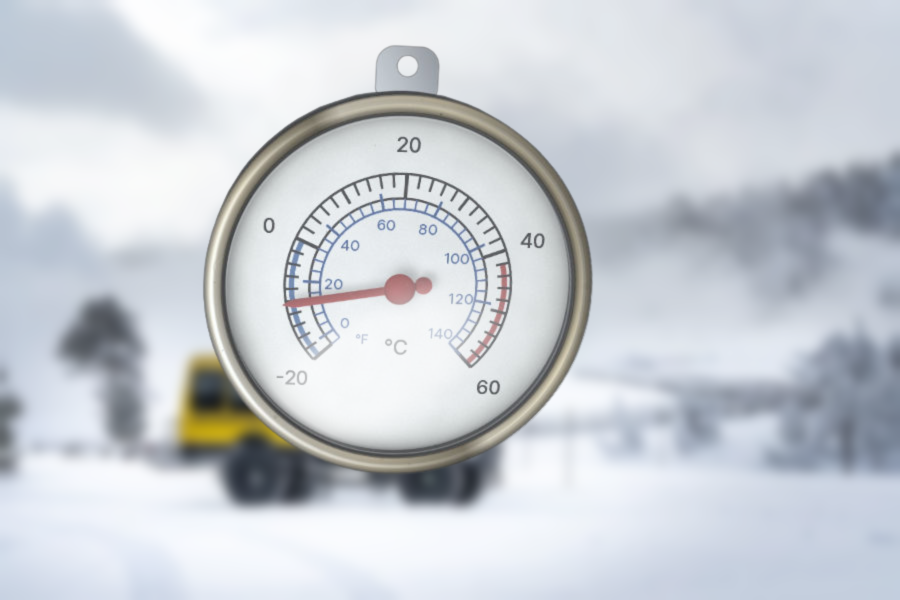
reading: -10 °C
